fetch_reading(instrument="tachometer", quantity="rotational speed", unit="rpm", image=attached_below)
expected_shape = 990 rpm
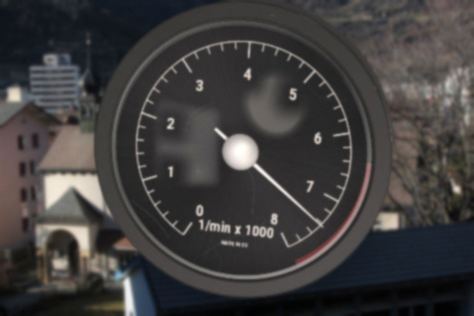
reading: 7400 rpm
